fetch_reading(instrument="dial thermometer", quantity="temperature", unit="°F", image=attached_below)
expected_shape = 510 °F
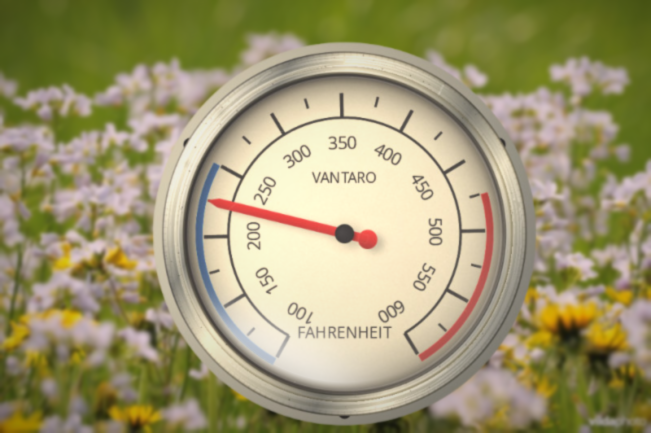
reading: 225 °F
